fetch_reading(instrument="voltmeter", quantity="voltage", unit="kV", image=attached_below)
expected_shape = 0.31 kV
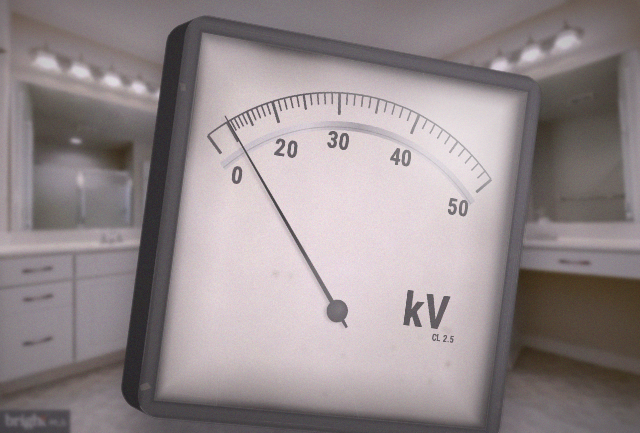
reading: 10 kV
